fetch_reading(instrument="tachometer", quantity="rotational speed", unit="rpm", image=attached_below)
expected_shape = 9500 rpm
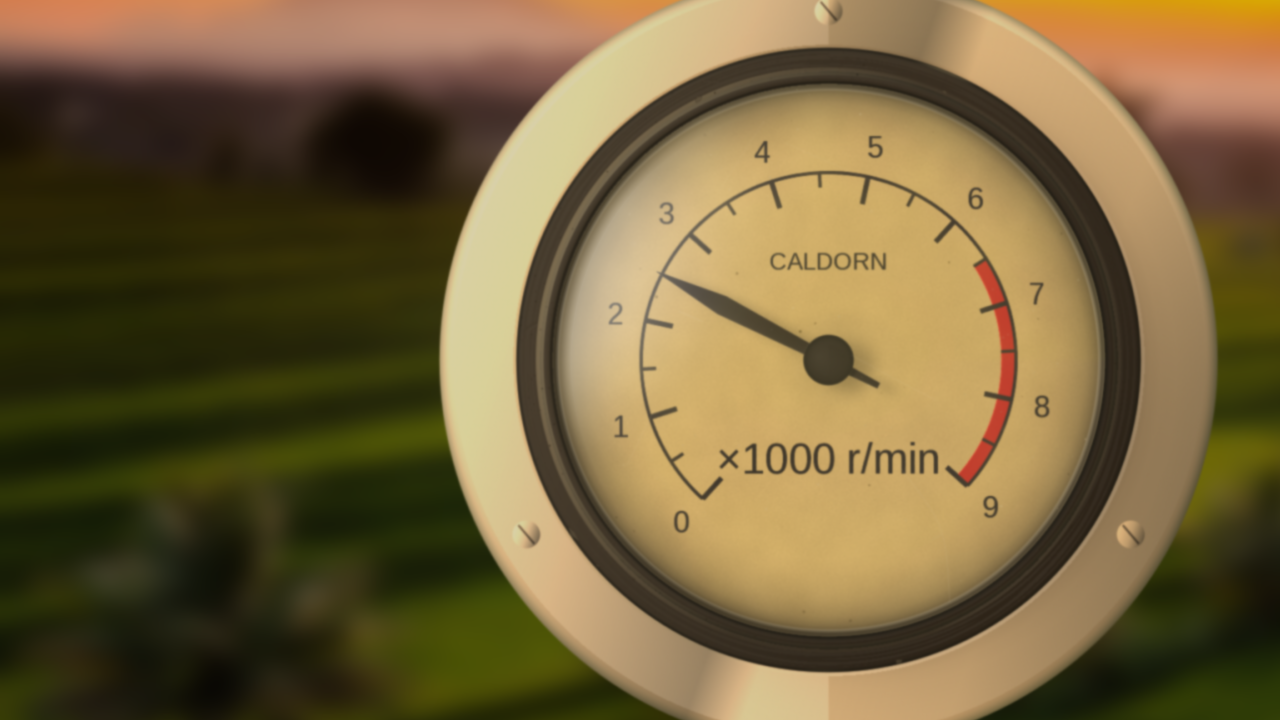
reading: 2500 rpm
